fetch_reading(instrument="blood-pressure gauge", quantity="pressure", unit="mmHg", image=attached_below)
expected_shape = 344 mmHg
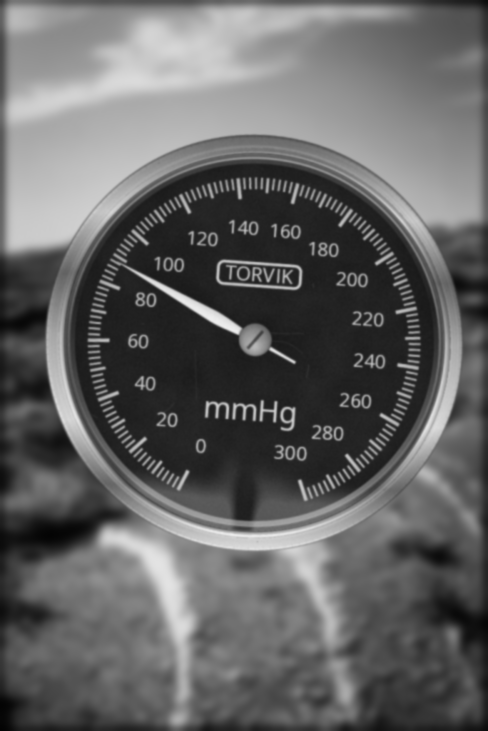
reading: 88 mmHg
